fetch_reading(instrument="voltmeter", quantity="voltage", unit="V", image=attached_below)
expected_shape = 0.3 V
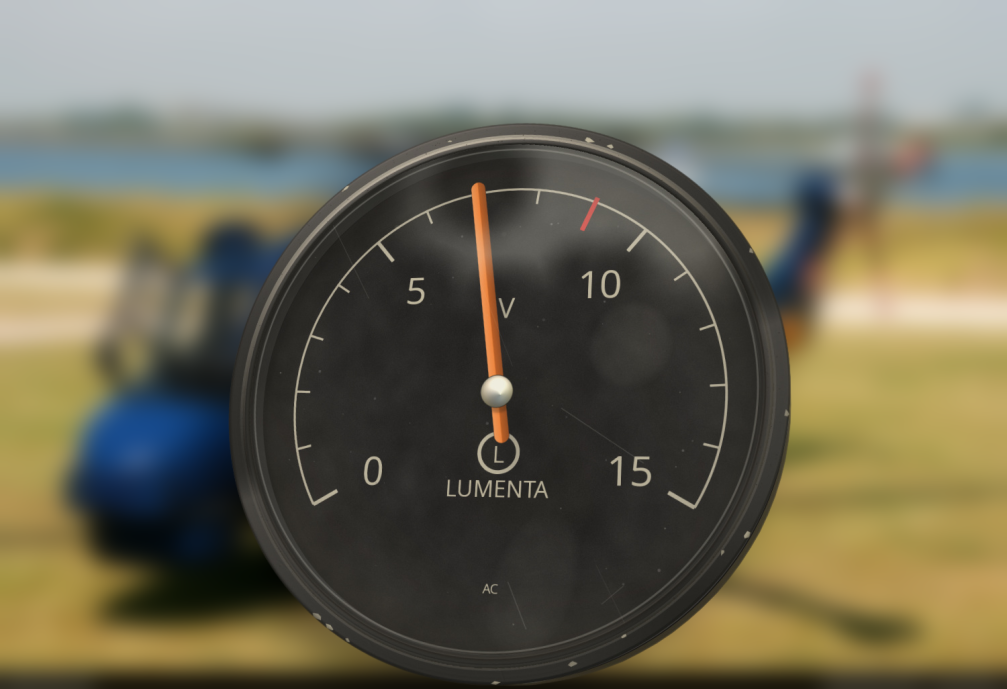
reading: 7 V
